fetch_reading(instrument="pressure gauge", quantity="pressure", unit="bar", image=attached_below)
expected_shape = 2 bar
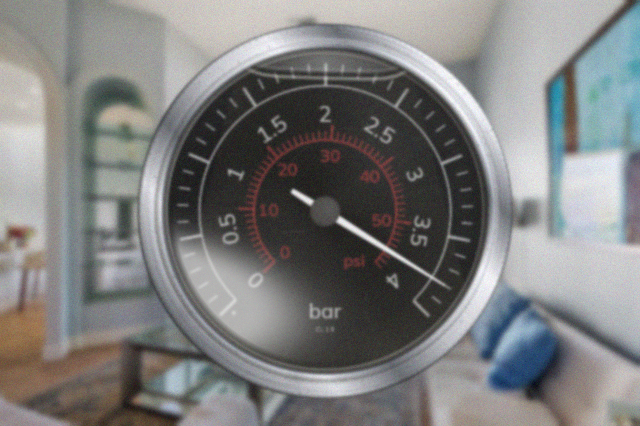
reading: 3.8 bar
